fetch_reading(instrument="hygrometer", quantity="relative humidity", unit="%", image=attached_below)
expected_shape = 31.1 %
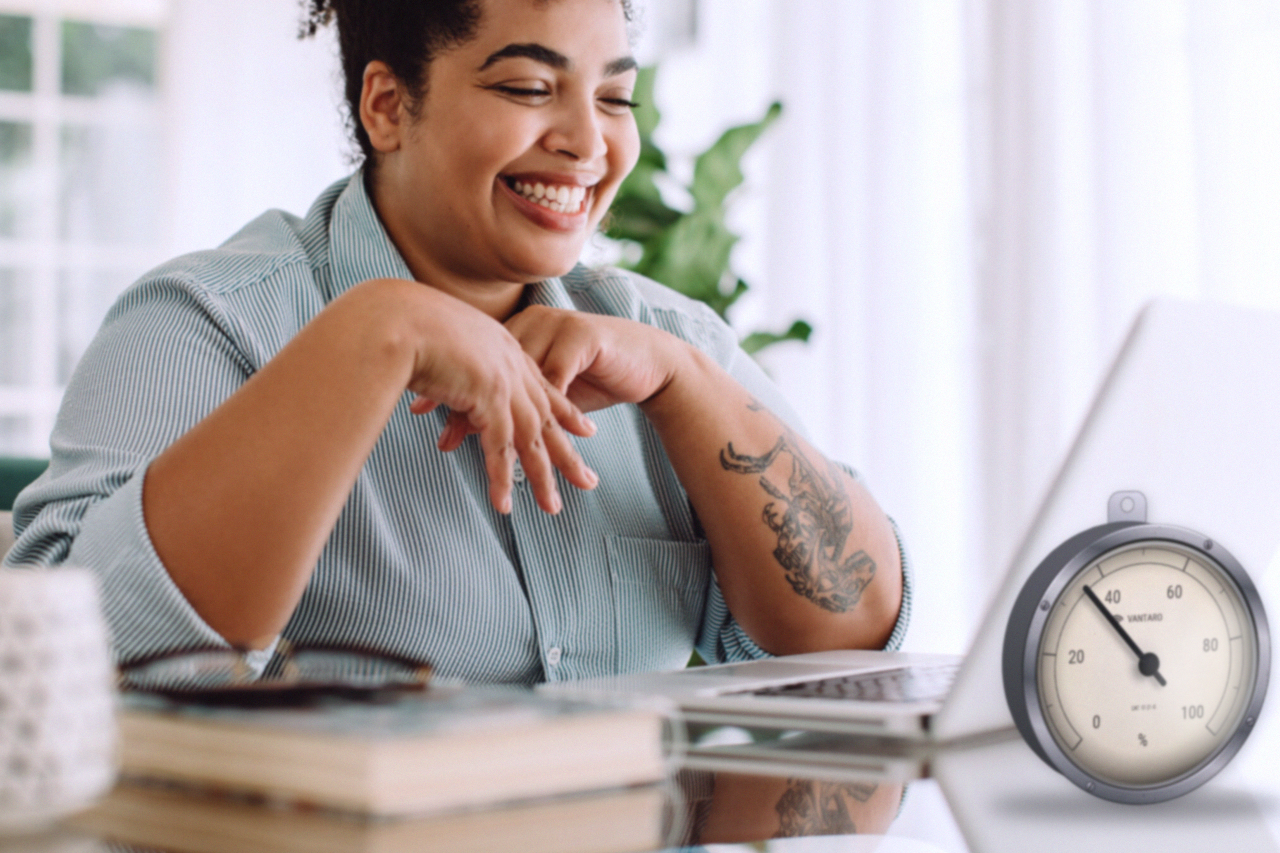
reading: 35 %
